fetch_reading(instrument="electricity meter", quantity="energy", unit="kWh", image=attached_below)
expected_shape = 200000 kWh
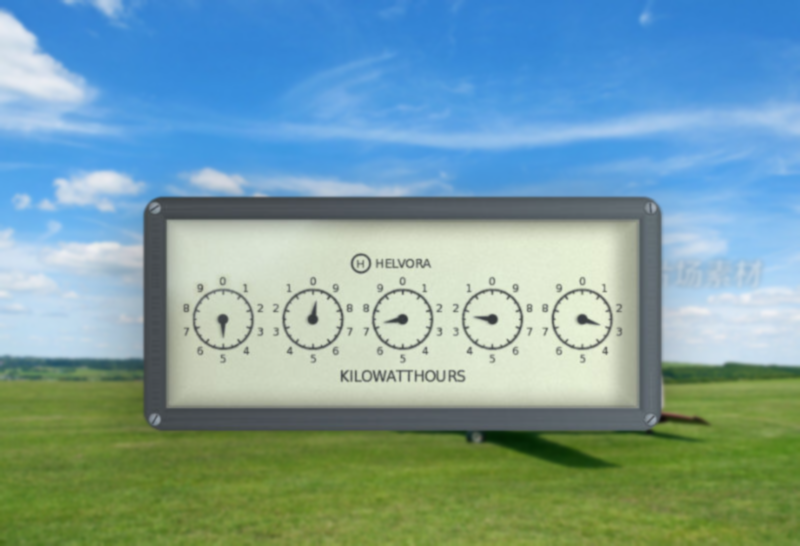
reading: 49723 kWh
